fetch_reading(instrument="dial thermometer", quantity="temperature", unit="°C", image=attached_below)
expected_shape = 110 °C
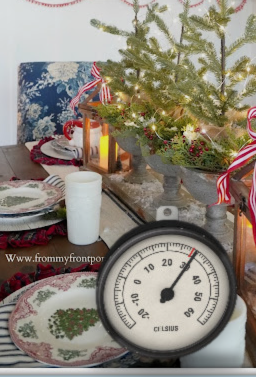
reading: 30 °C
